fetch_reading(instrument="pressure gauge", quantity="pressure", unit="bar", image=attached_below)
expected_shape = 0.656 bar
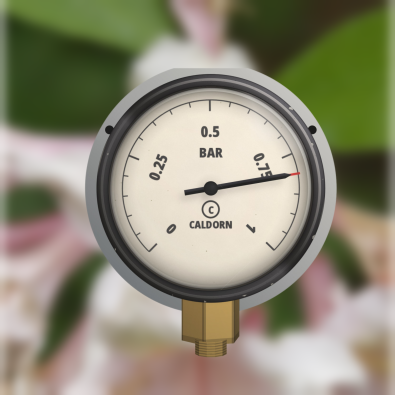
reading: 0.8 bar
